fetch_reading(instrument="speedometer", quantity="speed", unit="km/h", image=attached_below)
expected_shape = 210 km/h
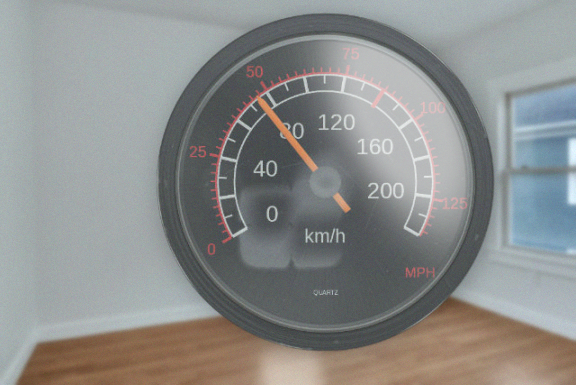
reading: 75 km/h
